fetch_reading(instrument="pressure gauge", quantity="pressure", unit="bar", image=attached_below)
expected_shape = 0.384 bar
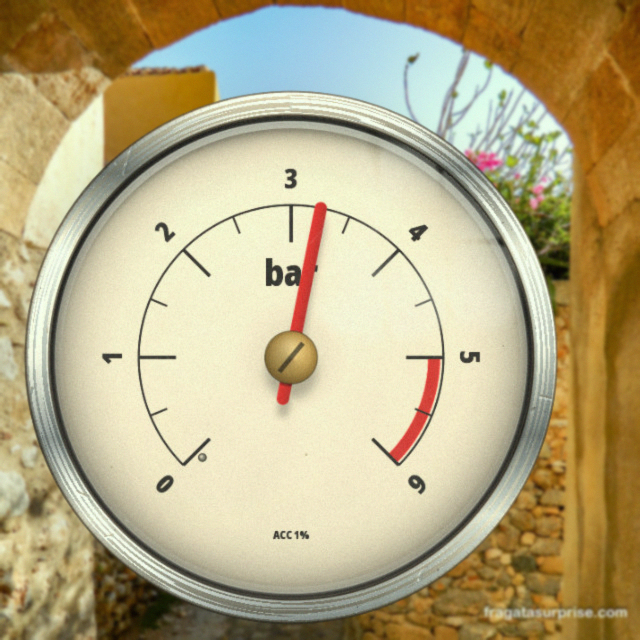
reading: 3.25 bar
